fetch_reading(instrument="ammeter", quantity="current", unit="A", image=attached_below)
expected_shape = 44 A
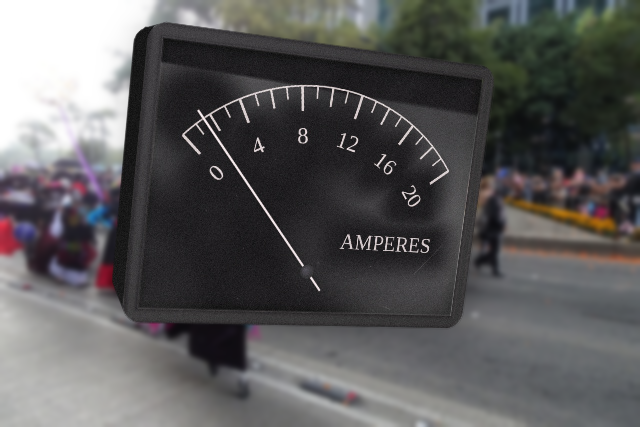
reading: 1.5 A
